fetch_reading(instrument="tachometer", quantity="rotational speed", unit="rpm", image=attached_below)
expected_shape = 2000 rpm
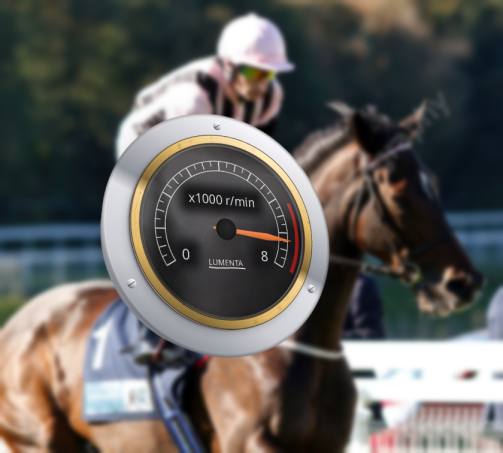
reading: 7250 rpm
